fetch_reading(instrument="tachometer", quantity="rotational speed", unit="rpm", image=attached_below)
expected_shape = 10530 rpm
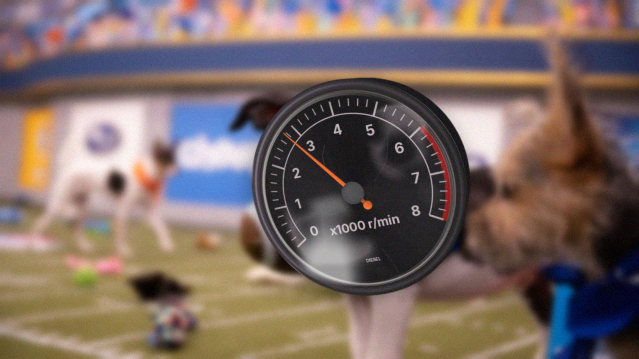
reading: 2800 rpm
